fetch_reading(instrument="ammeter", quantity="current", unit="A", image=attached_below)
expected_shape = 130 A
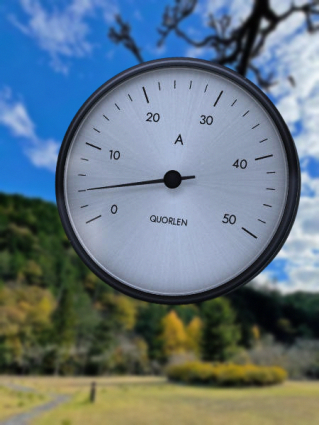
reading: 4 A
